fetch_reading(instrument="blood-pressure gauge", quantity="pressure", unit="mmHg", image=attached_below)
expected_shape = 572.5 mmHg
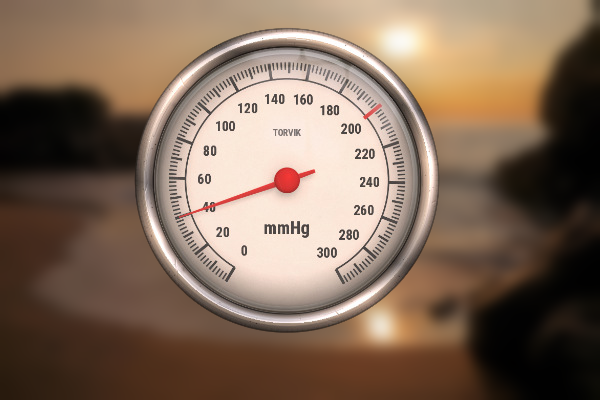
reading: 40 mmHg
